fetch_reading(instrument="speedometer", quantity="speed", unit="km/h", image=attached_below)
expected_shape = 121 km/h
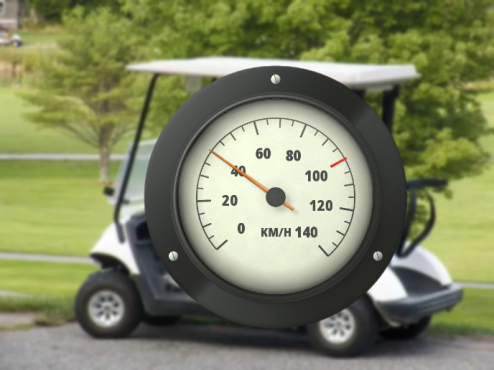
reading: 40 km/h
